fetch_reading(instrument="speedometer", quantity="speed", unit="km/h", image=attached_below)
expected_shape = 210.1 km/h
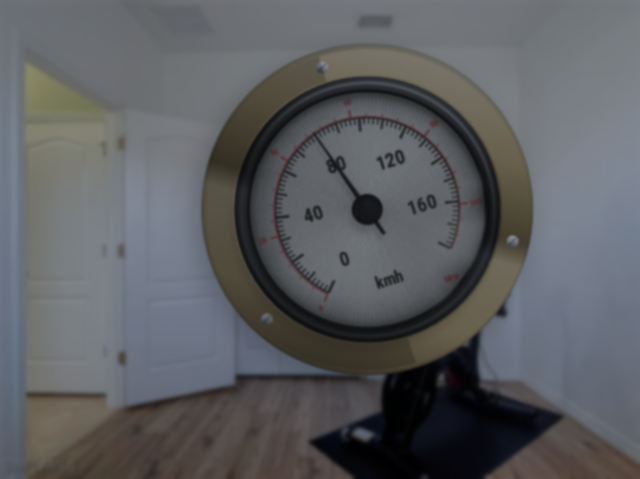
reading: 80 km/h
